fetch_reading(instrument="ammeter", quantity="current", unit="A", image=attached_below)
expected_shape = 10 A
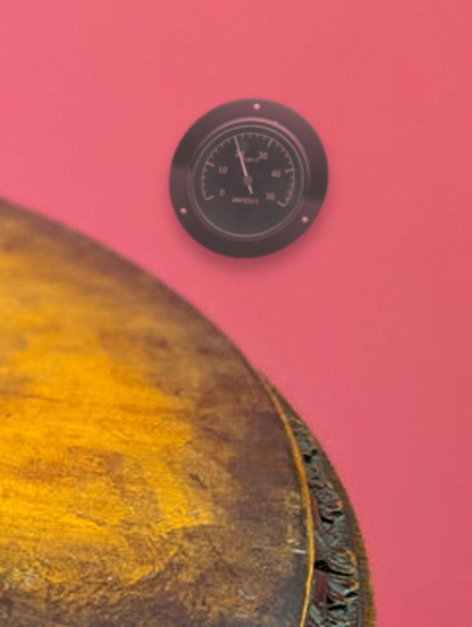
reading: 20 A
